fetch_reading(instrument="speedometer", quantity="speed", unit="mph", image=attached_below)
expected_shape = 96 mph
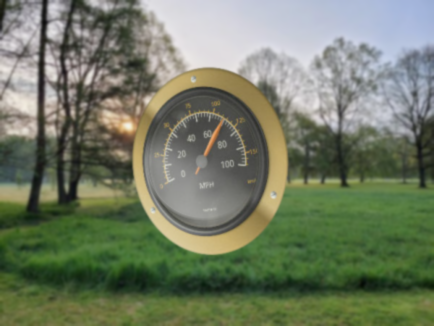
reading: 70 mph
